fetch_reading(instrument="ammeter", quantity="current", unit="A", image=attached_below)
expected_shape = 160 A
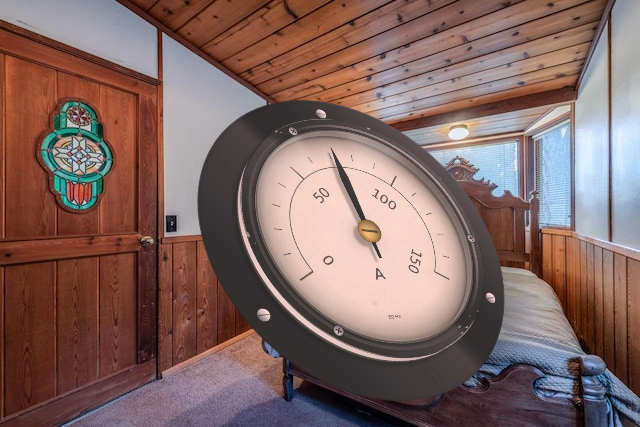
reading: 70 A
